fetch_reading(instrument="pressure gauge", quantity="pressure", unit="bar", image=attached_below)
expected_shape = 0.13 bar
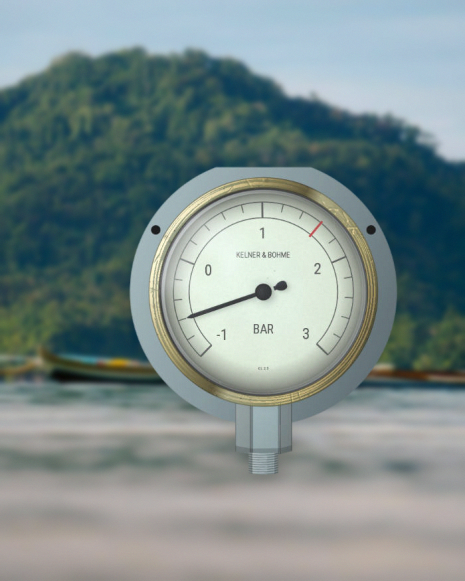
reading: -0.6 bar
